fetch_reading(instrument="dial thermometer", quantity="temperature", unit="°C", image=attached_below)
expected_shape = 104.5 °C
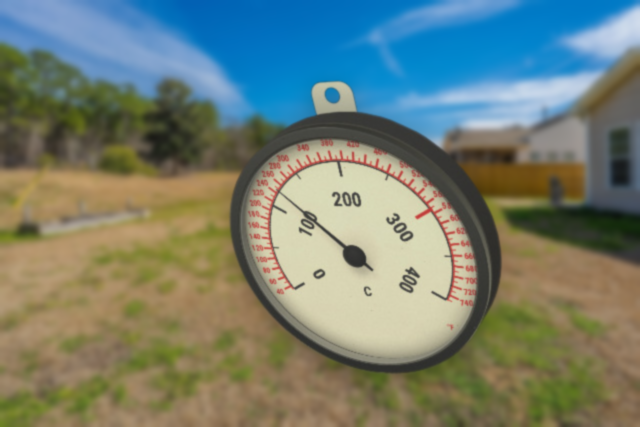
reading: 125 °C
